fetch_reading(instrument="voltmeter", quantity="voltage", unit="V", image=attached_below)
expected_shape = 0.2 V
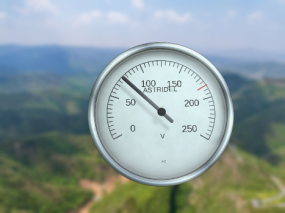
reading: 75 V
